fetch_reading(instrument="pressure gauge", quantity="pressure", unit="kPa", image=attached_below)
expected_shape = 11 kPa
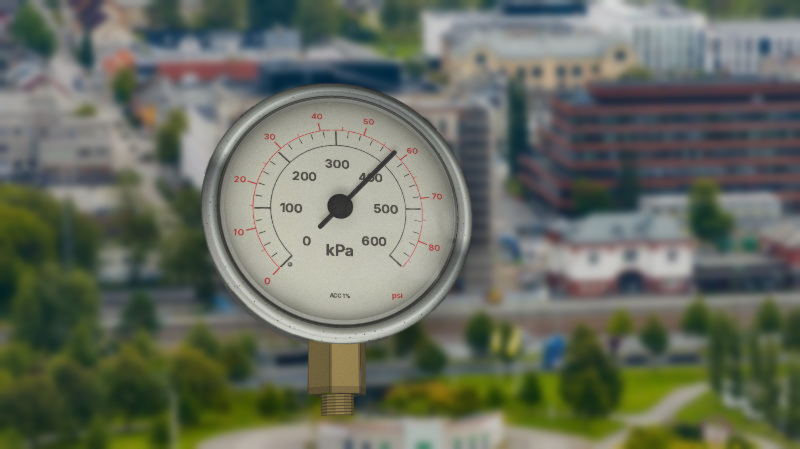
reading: 400 kPa
